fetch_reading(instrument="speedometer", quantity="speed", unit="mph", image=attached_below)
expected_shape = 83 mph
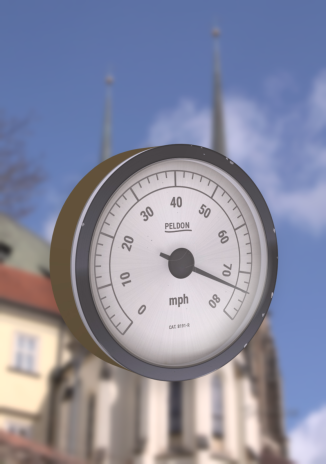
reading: 74 mph
